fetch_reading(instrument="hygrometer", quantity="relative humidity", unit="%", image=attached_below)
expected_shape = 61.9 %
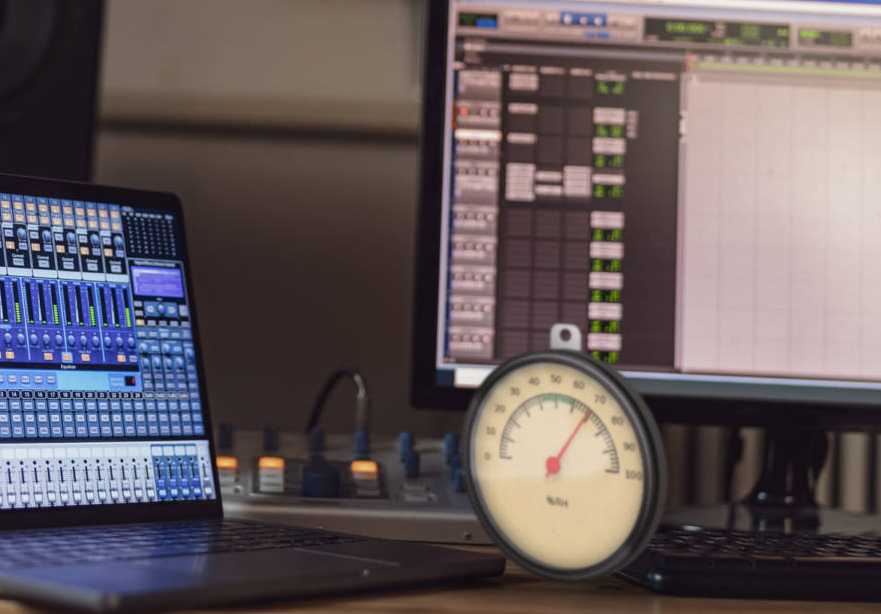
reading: 70 %
